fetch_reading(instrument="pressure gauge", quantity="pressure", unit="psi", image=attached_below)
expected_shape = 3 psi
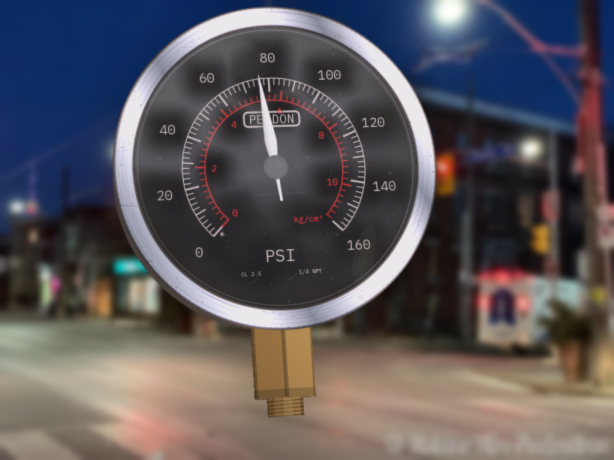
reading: 76 psi
